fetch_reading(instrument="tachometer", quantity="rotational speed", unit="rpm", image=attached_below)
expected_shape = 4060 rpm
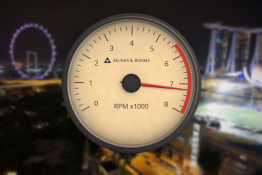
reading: 7200 rpm
